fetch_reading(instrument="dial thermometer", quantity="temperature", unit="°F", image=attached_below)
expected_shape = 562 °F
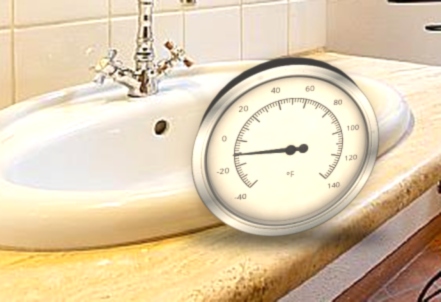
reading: -10 °F
